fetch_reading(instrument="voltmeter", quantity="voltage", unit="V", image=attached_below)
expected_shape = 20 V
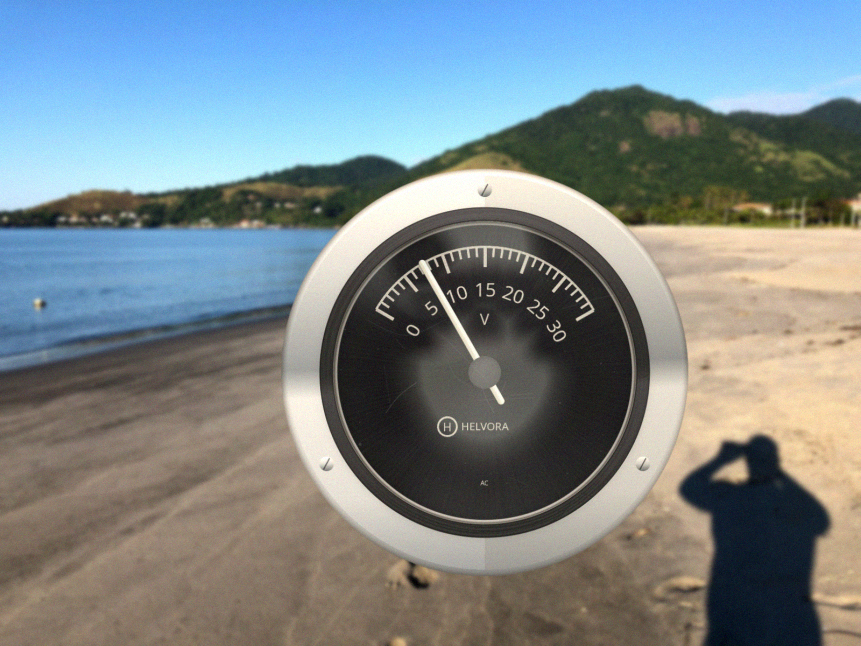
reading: 7.5 V
